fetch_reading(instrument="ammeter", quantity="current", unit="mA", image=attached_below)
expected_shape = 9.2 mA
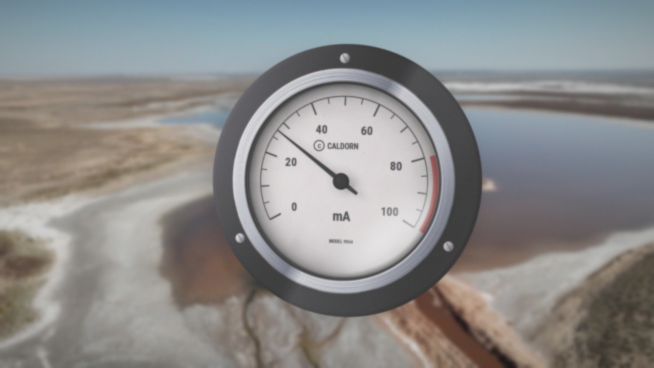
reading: 27.5 mA
